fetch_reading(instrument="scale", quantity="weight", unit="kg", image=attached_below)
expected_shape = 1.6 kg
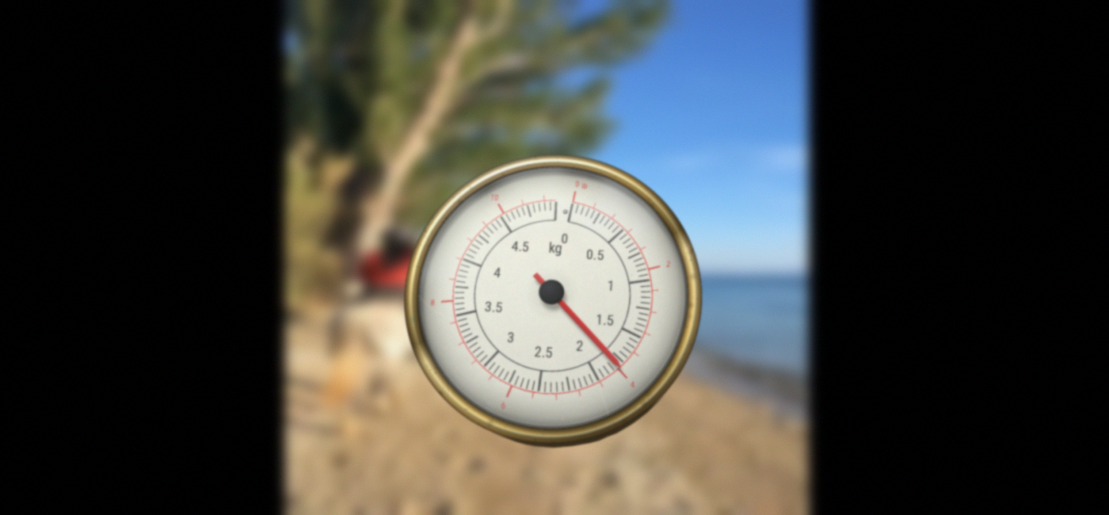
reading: 1.8 kg
